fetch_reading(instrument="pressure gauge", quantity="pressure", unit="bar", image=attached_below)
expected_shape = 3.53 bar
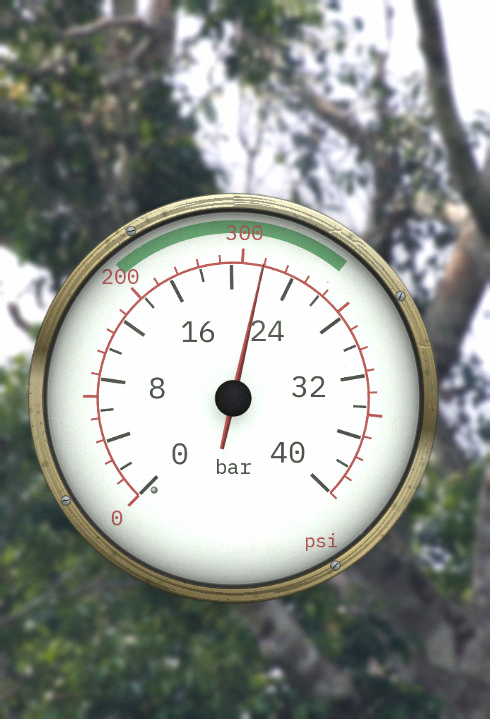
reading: 22 bar
